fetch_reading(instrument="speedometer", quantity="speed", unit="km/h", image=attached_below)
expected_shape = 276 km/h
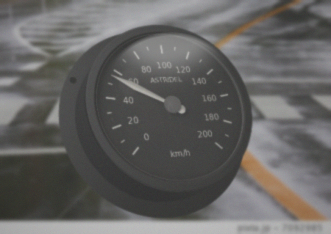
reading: 55 km/h
